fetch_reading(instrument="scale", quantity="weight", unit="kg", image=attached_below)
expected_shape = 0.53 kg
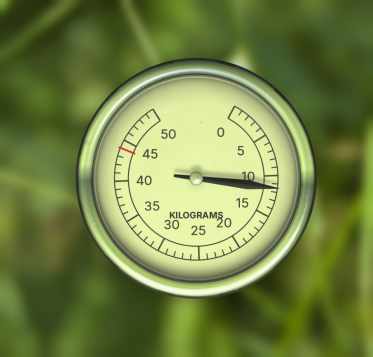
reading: 11.5 kg
